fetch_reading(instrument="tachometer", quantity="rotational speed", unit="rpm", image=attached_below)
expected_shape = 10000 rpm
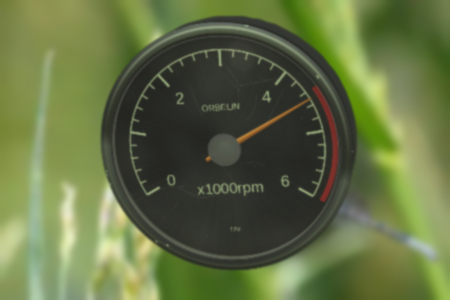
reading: 4500 rpm
